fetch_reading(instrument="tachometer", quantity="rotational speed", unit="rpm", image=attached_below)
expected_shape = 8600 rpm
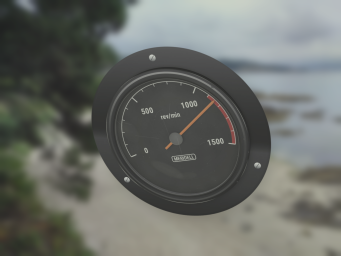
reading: 1150 rpm
